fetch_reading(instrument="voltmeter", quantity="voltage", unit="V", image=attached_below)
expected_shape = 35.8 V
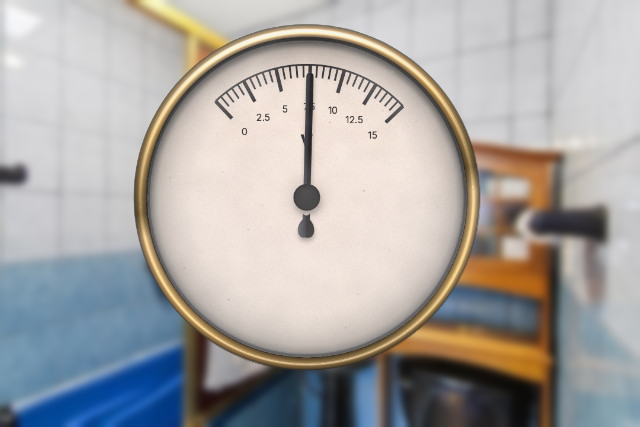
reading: 7.5 V
